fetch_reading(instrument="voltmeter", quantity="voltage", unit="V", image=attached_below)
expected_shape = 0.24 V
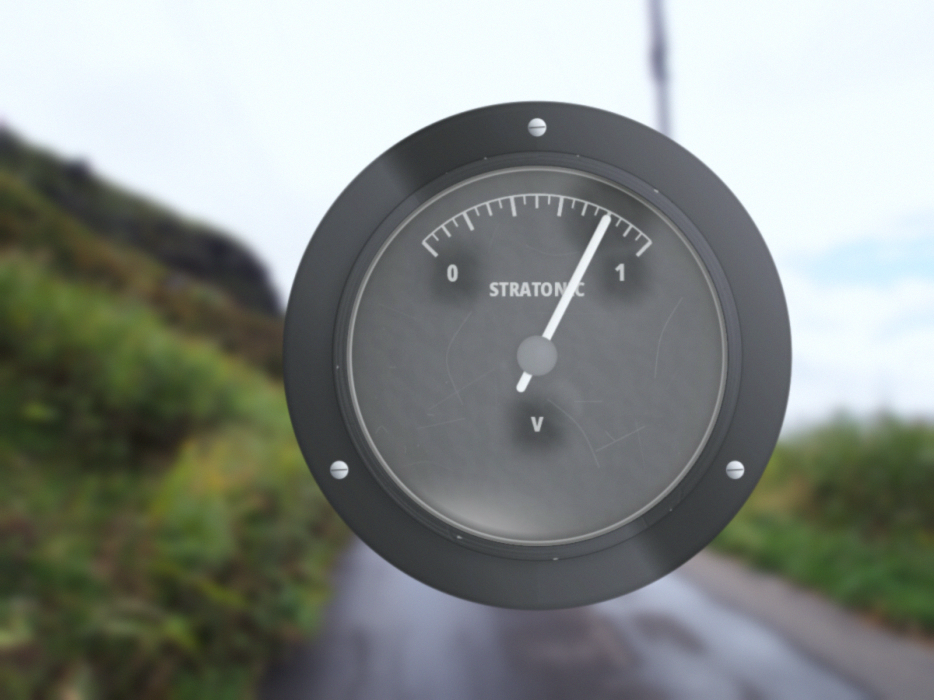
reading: 0.8 V
